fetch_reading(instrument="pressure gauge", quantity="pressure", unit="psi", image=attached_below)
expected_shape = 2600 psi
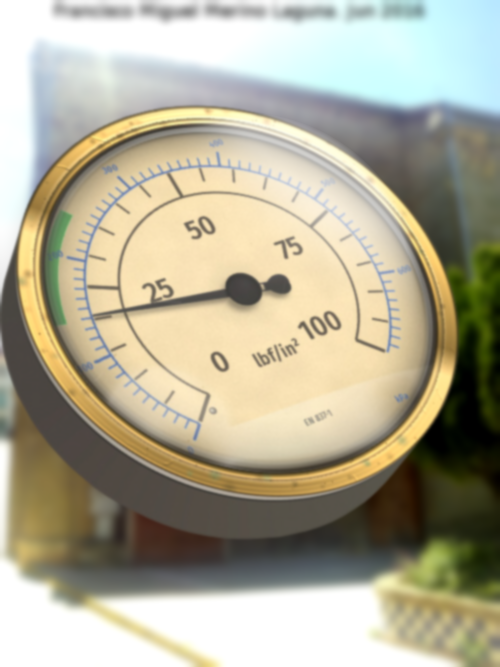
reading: 20 psi
